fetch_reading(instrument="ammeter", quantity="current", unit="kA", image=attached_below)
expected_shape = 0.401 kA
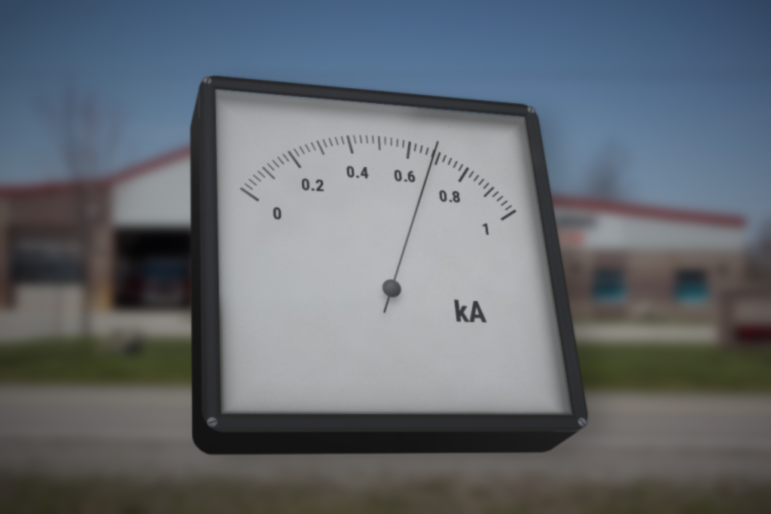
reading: 0.68 kA
